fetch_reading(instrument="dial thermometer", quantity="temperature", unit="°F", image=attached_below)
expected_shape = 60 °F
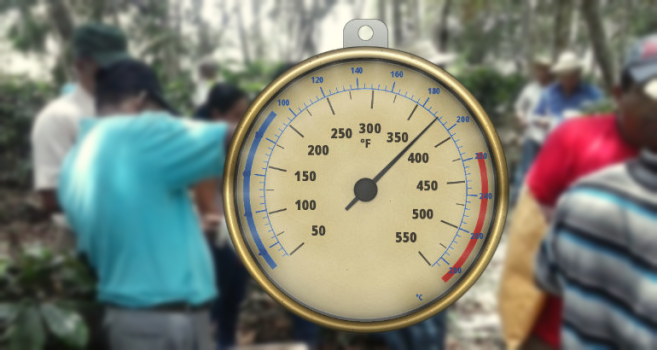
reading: 375 °F
